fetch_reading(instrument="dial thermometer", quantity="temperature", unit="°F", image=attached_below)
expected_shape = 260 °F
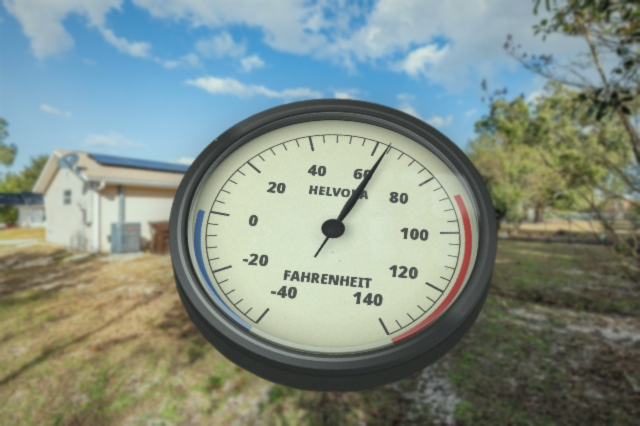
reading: 64 °F
